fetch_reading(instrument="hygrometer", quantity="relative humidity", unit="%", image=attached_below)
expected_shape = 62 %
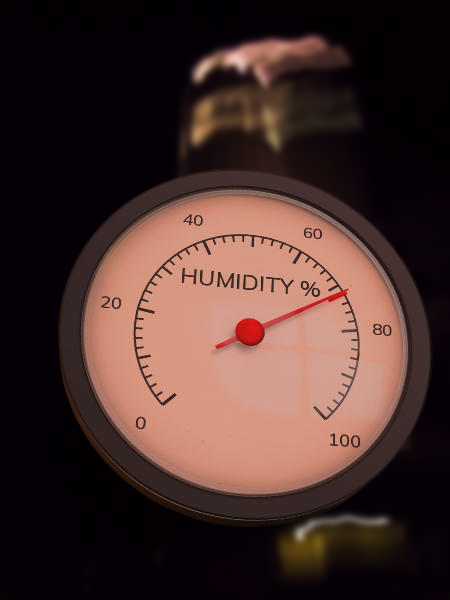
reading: 72 %
